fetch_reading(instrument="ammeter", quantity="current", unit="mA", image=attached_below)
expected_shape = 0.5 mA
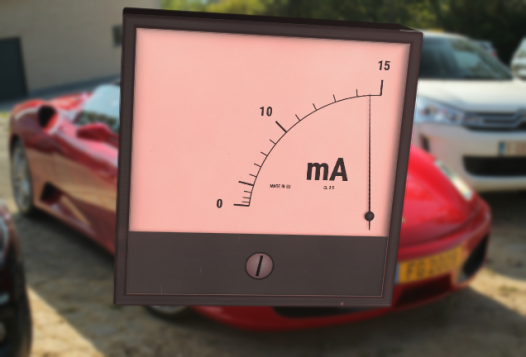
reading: 14.5 mA
